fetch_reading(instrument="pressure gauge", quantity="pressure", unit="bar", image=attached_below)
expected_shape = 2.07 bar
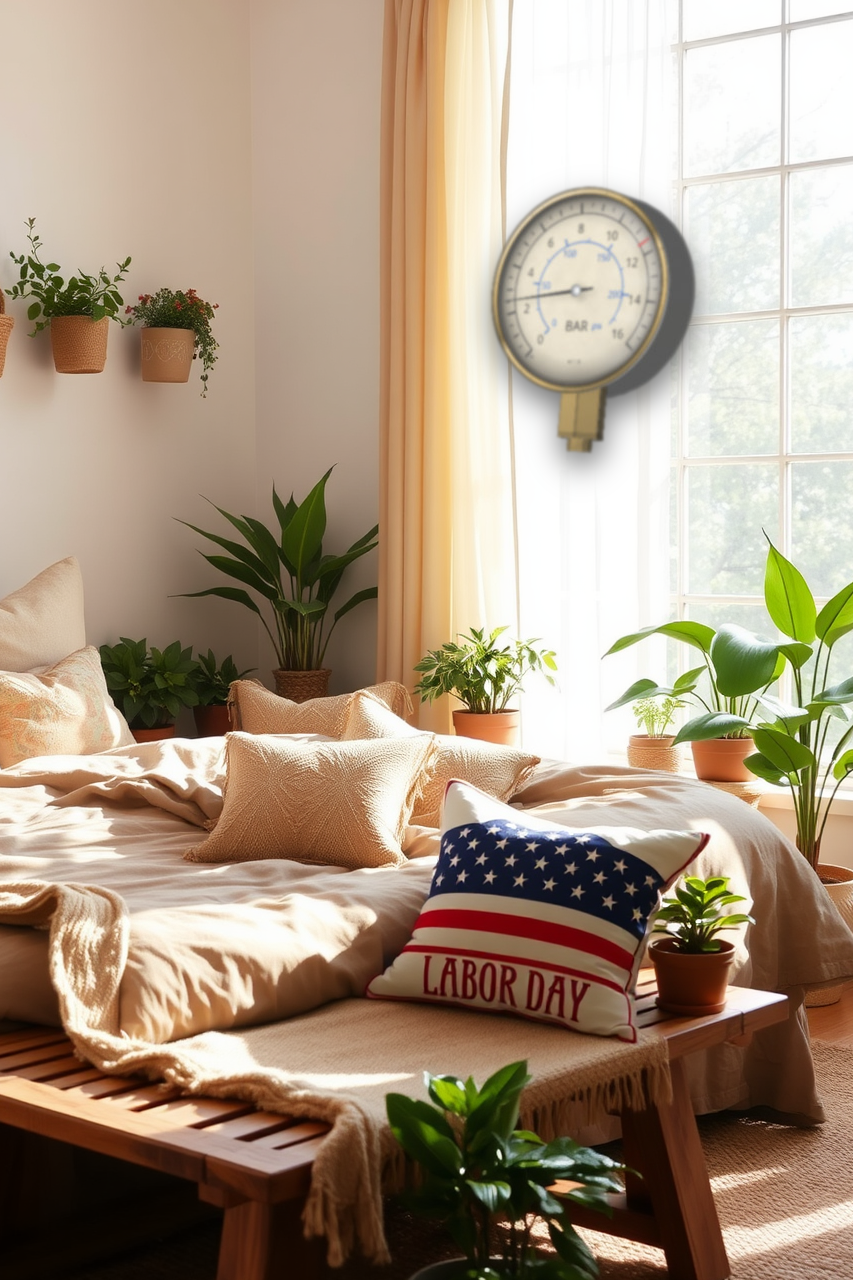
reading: 2.5 bar
